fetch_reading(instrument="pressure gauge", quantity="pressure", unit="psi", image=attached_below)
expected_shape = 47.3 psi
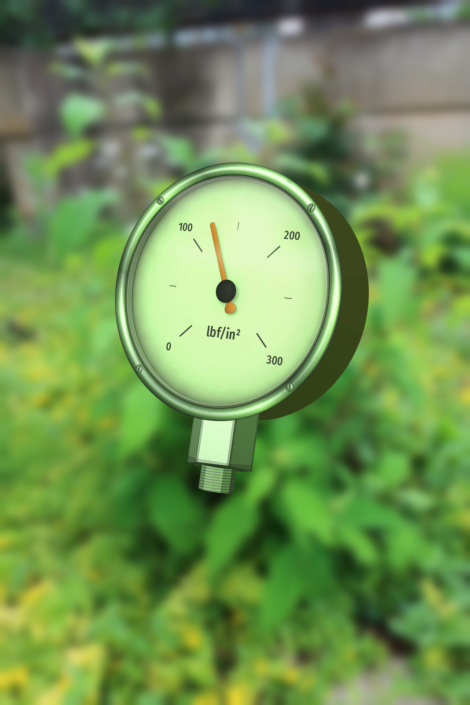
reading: 125 psi
